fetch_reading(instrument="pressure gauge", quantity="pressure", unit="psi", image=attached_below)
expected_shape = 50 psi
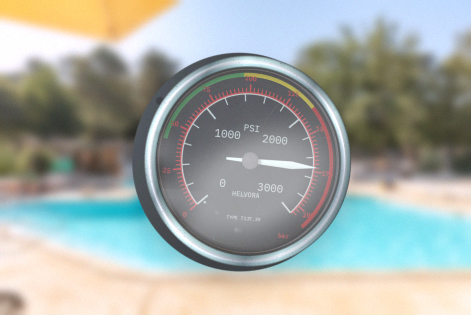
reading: 2500 psi
